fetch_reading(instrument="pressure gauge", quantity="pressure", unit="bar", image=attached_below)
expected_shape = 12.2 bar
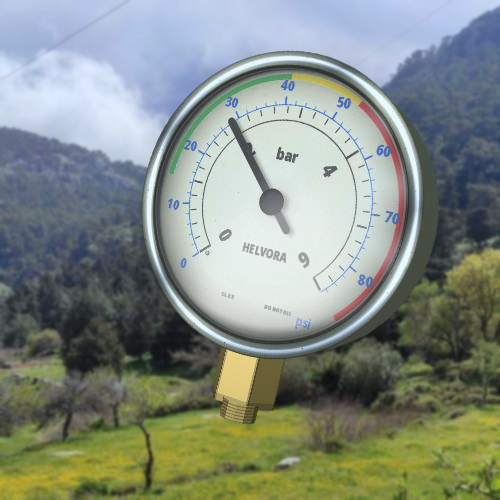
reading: 2 bar
